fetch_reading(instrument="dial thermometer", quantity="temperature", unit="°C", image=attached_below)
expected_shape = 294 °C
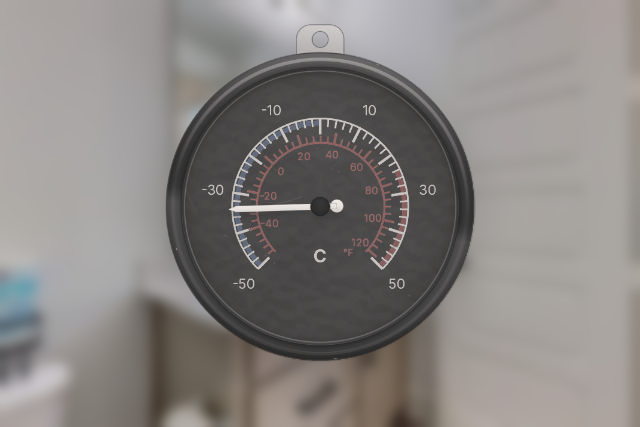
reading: -34 °C
